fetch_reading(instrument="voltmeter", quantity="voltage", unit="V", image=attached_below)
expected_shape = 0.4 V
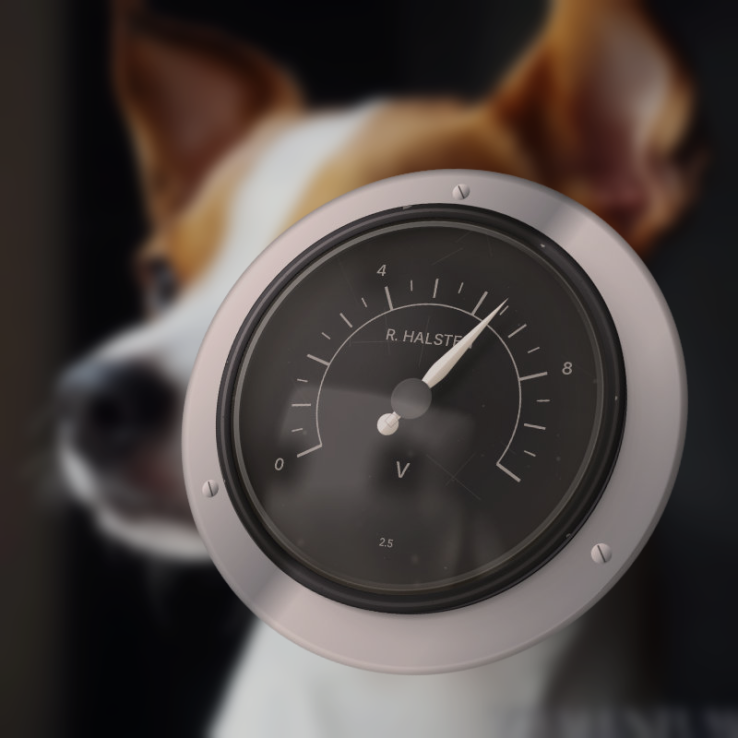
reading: 6.5 V
